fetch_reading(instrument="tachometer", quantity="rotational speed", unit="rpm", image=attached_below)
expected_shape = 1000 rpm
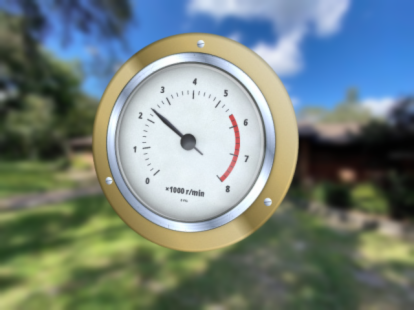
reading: 2400 rpm
